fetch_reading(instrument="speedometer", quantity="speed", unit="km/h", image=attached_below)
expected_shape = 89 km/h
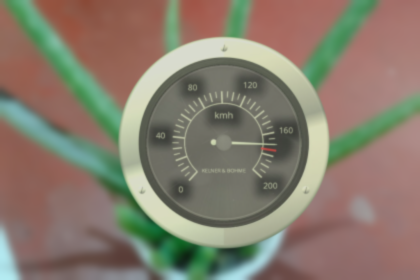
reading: 170 km/h
